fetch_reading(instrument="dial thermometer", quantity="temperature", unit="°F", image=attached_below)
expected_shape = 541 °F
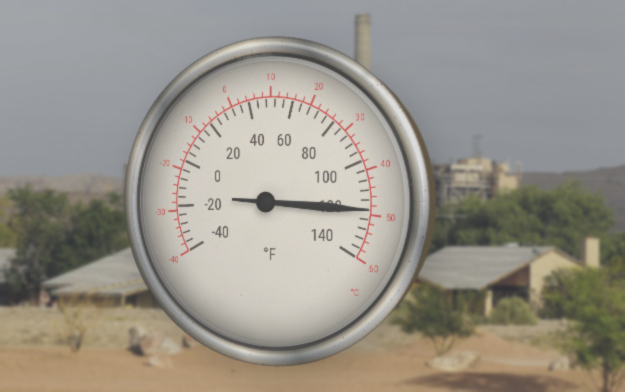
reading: 120 °F
